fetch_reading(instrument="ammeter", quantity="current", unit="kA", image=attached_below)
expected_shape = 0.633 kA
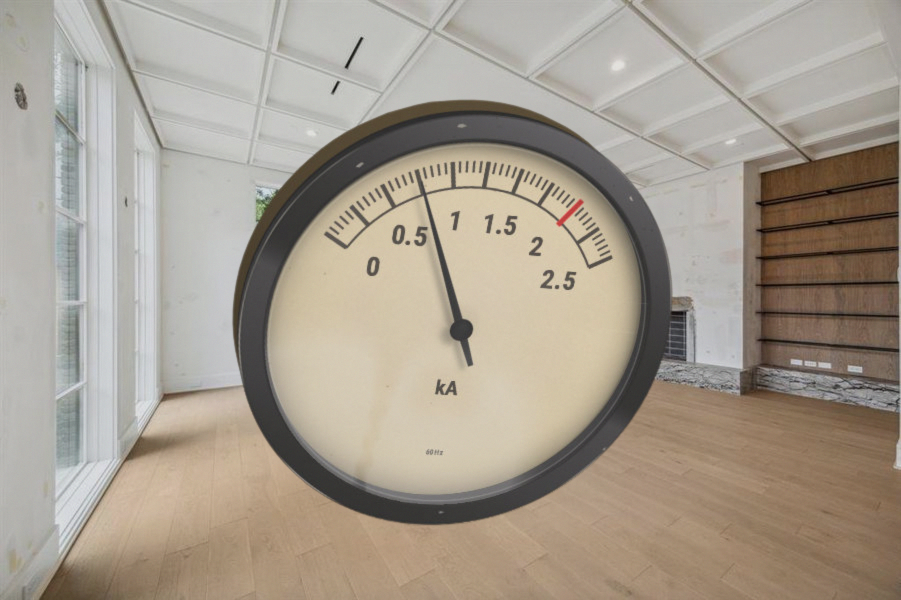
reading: 0.75 kA
